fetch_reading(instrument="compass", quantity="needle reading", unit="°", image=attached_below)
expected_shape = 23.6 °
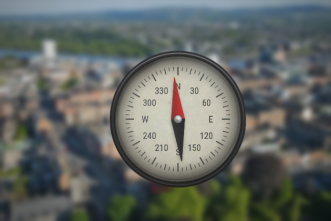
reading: 355 °
